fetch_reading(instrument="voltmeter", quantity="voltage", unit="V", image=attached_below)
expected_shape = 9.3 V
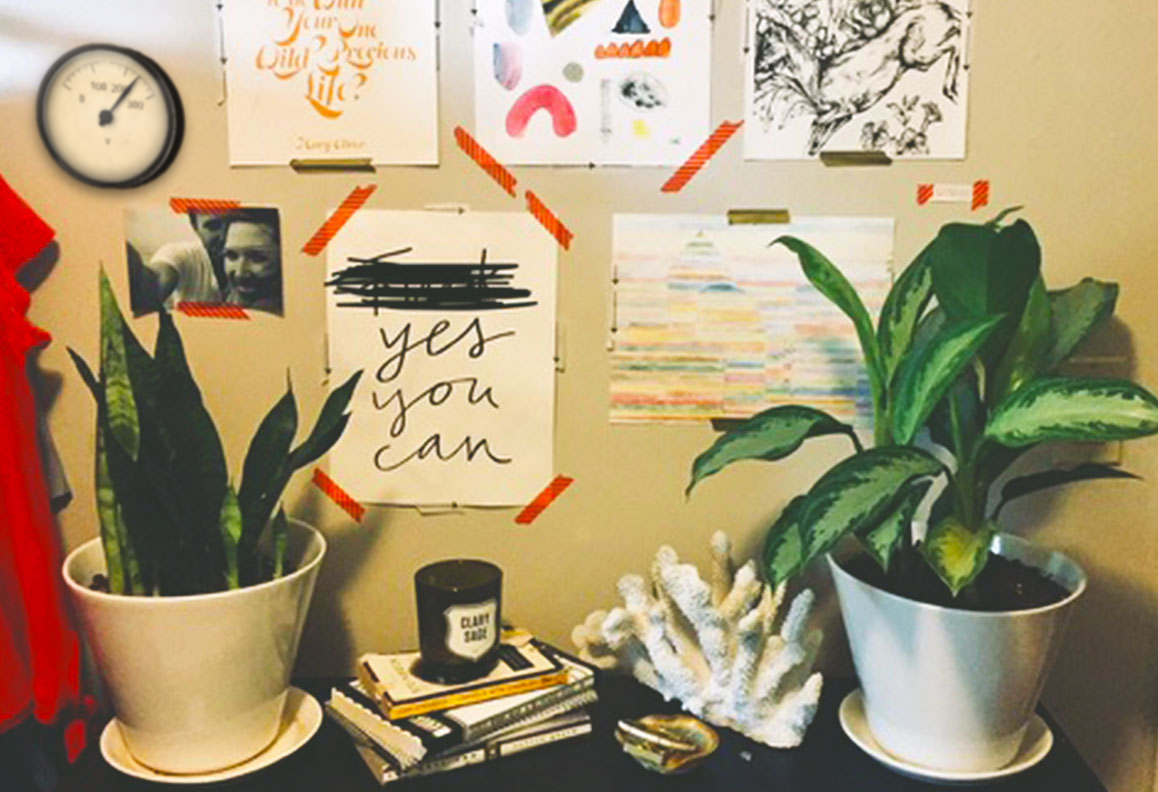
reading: 240 V
